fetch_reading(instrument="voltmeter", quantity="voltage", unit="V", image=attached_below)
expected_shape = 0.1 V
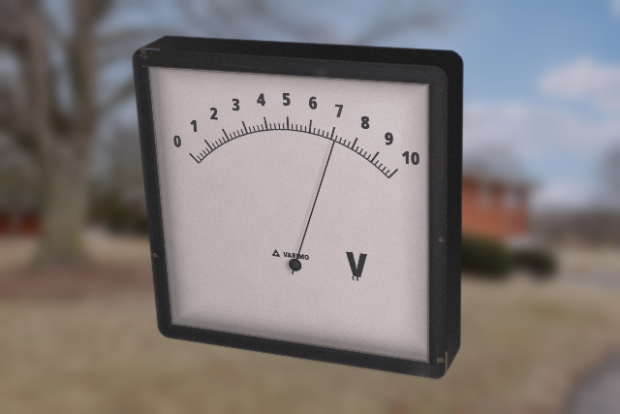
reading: 7.2 V
